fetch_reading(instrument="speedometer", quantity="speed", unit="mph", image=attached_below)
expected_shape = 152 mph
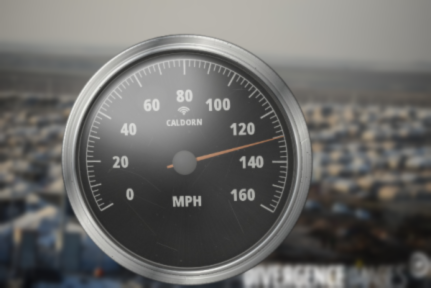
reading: 130 mph
